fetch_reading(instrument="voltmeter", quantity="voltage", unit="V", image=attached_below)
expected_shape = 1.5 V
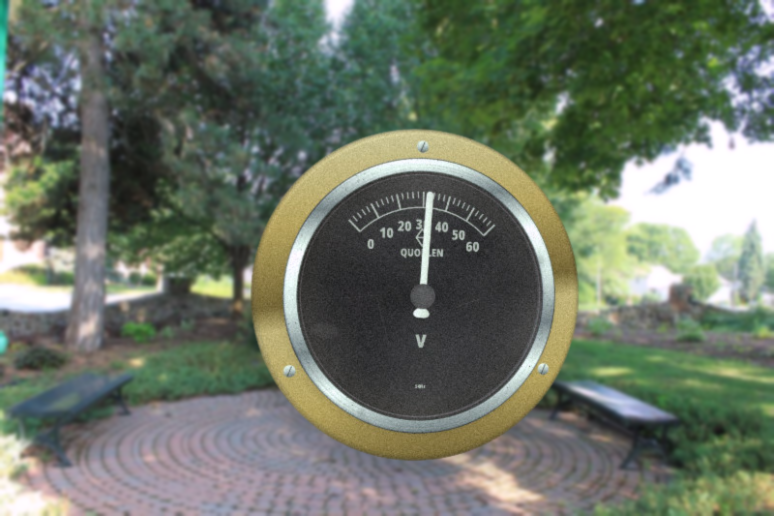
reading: 32 V
